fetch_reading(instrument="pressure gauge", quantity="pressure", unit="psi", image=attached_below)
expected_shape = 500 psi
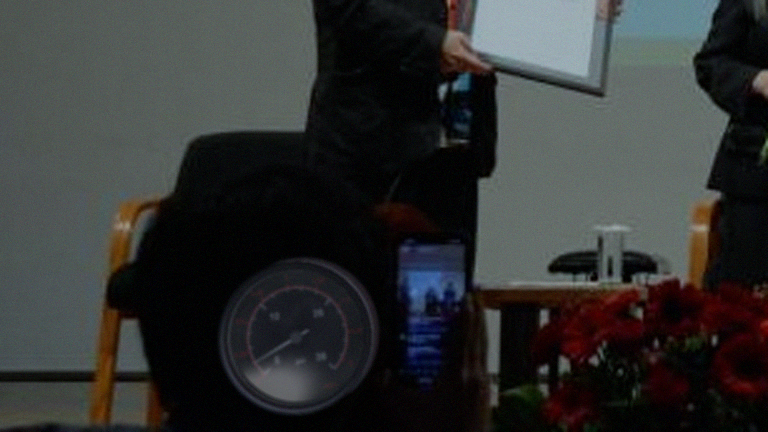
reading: 2 psi
